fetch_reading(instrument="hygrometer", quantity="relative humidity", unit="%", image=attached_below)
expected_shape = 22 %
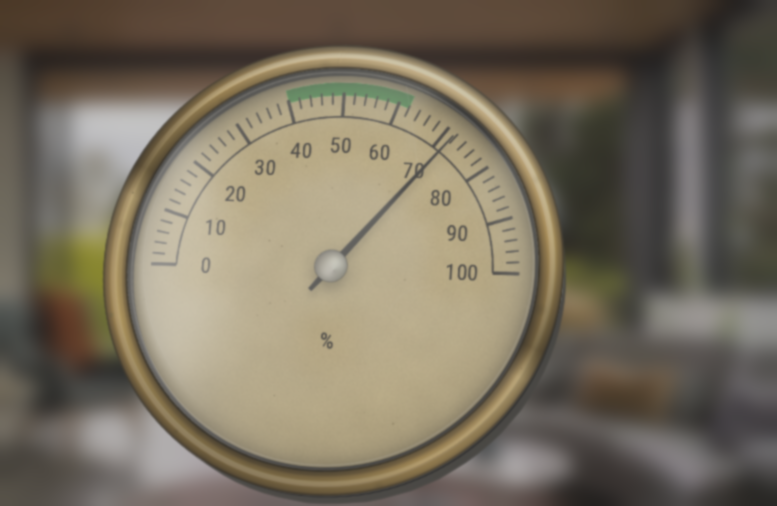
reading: 72 %
